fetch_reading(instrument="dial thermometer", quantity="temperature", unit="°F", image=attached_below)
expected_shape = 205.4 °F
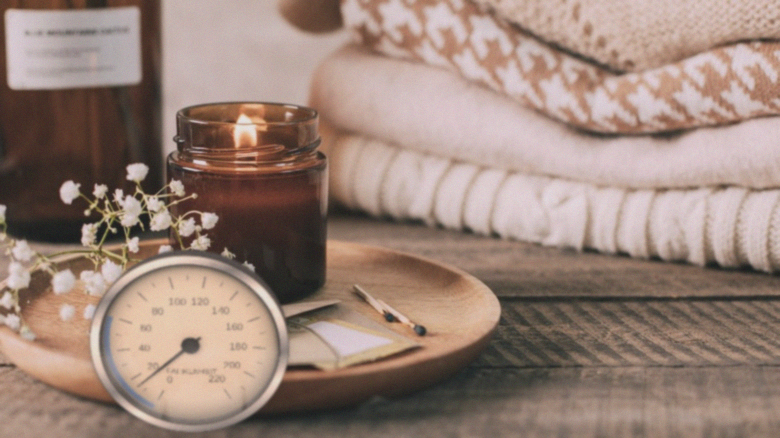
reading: 15 °F
